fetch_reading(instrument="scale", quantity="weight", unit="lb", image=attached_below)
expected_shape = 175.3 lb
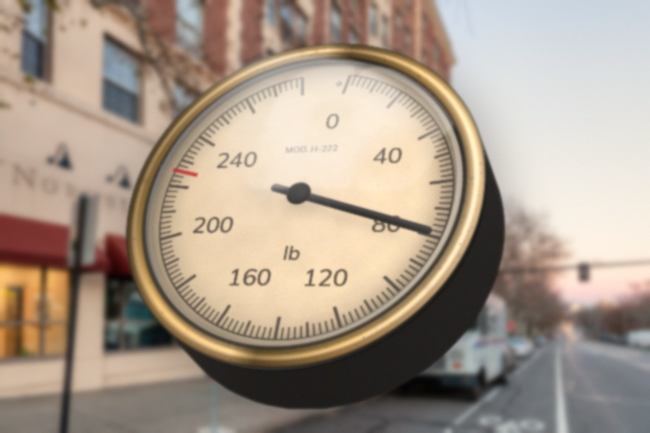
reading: 80 lb
